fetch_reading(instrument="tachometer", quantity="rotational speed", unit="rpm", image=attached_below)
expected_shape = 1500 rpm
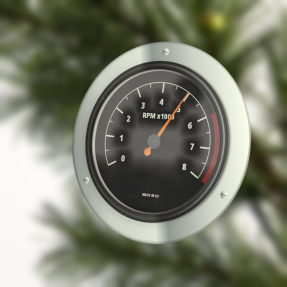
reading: 5000 rpm
